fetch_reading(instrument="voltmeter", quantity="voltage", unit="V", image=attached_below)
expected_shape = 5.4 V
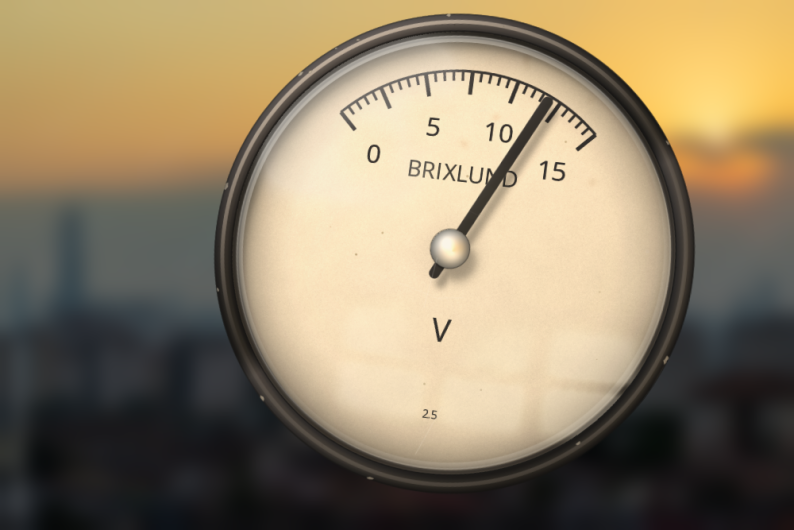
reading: 12 V
